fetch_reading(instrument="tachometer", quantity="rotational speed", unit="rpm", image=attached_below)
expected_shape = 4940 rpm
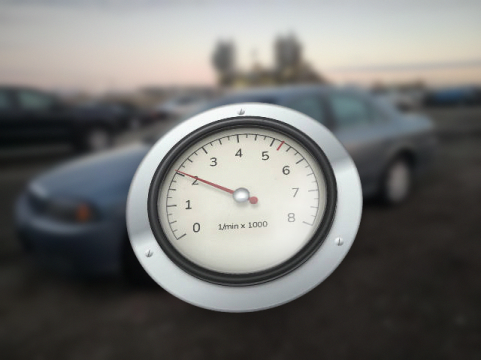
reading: 2000 rpm
